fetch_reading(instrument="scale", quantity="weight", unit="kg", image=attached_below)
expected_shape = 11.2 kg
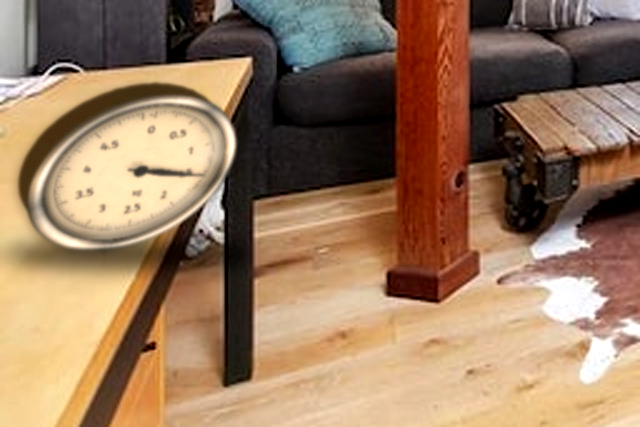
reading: 1.5 kg
